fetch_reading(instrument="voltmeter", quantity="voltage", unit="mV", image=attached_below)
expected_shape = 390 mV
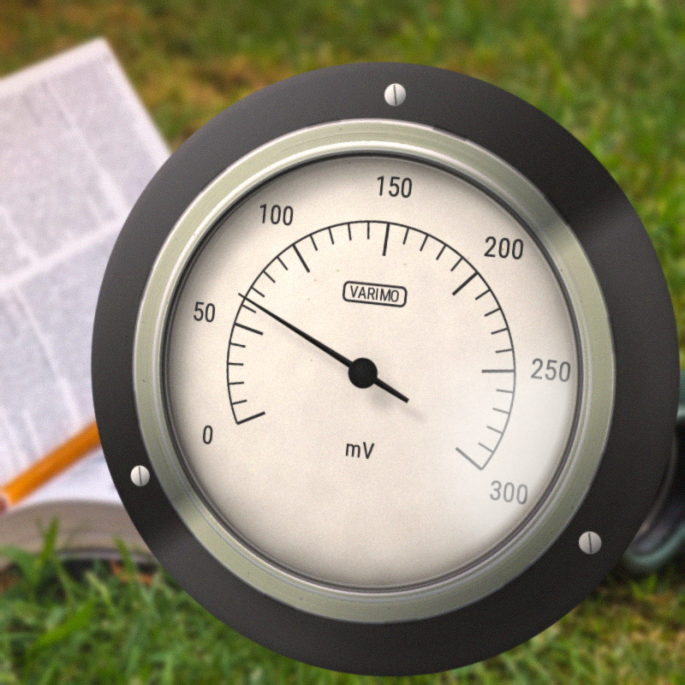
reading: 65 mV
